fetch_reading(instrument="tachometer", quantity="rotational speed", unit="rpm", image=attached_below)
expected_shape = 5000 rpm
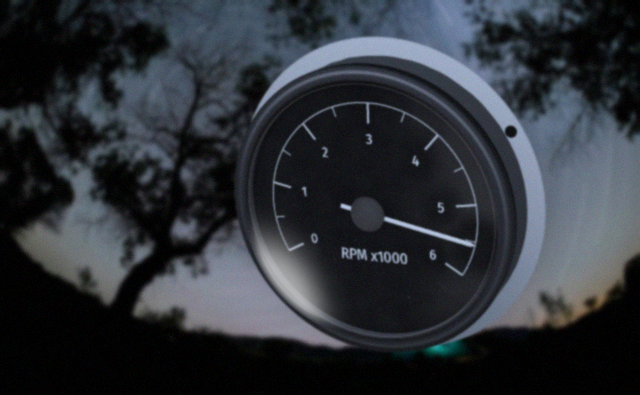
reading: 5500 rpm
